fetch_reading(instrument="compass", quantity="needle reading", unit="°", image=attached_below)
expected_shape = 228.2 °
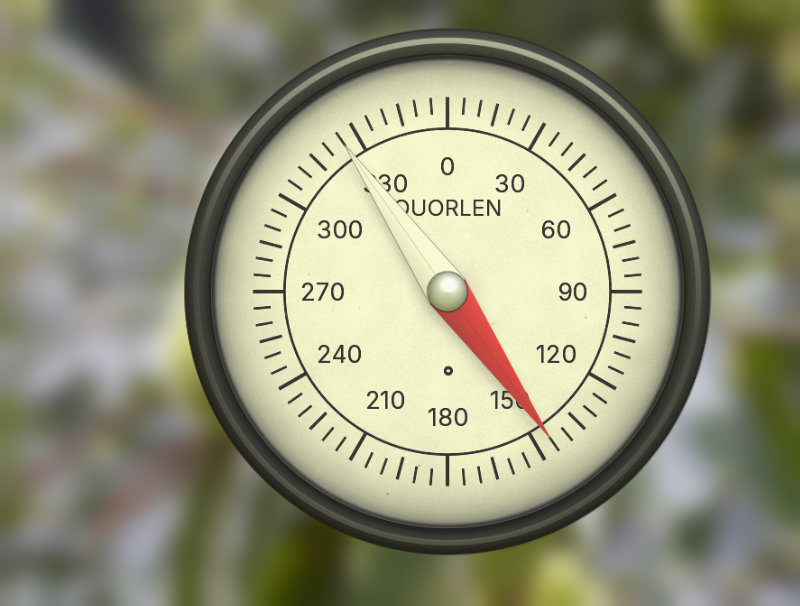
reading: 145 °
